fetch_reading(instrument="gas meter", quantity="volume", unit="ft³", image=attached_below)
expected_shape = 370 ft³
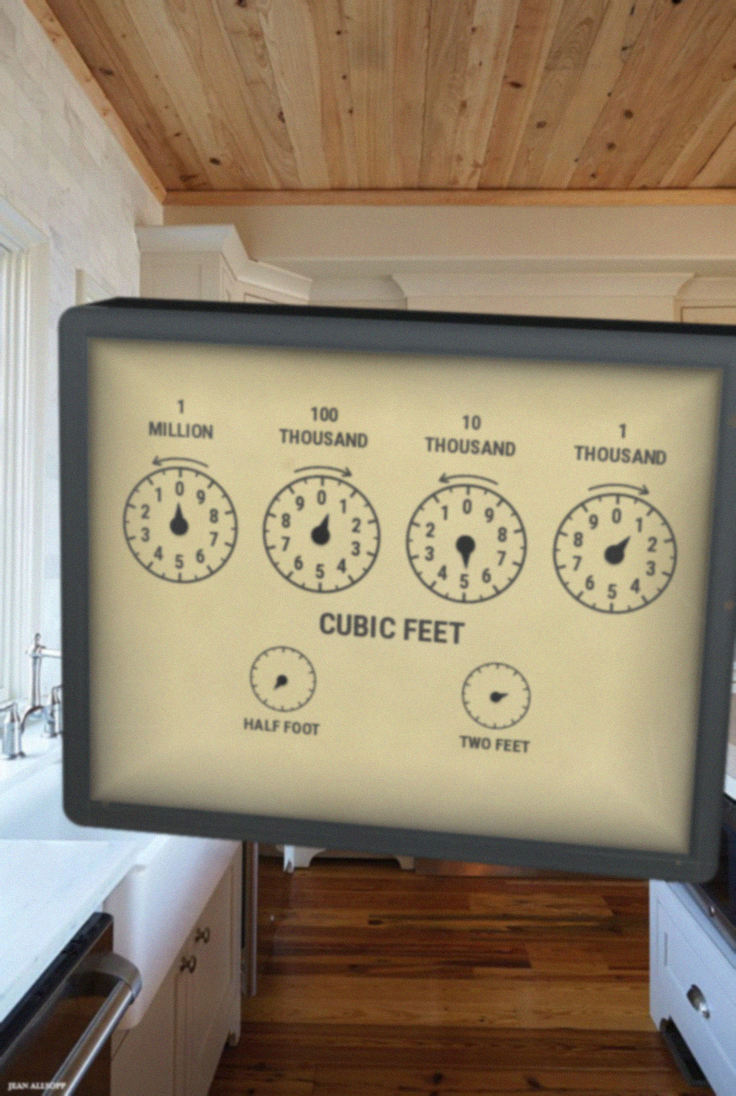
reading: 5100 ft³
